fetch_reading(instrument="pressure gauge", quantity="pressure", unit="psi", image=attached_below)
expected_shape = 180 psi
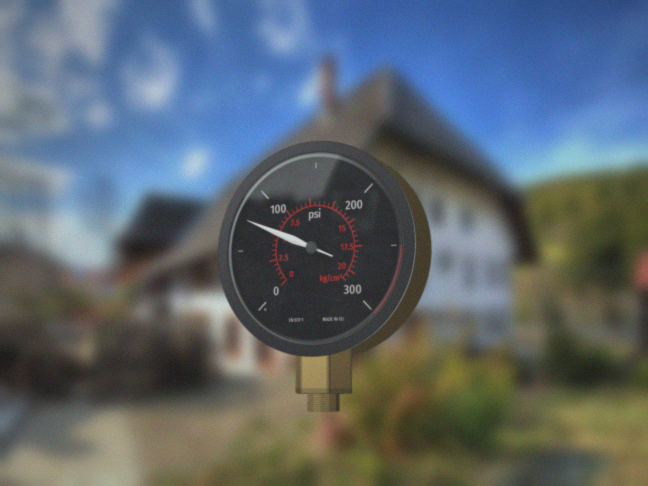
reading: 75 psi
